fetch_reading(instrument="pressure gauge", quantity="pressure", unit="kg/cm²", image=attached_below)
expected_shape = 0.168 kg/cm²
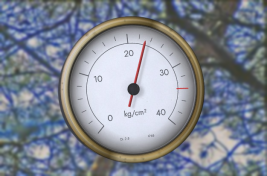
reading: 23 kg/cm²
